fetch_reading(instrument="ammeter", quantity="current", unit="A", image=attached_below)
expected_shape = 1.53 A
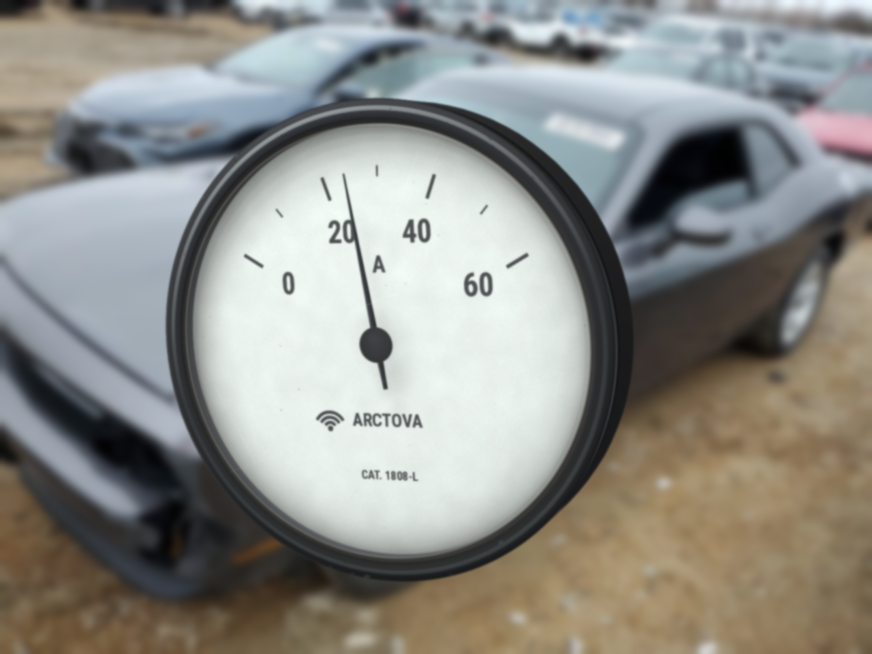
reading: 25 A
